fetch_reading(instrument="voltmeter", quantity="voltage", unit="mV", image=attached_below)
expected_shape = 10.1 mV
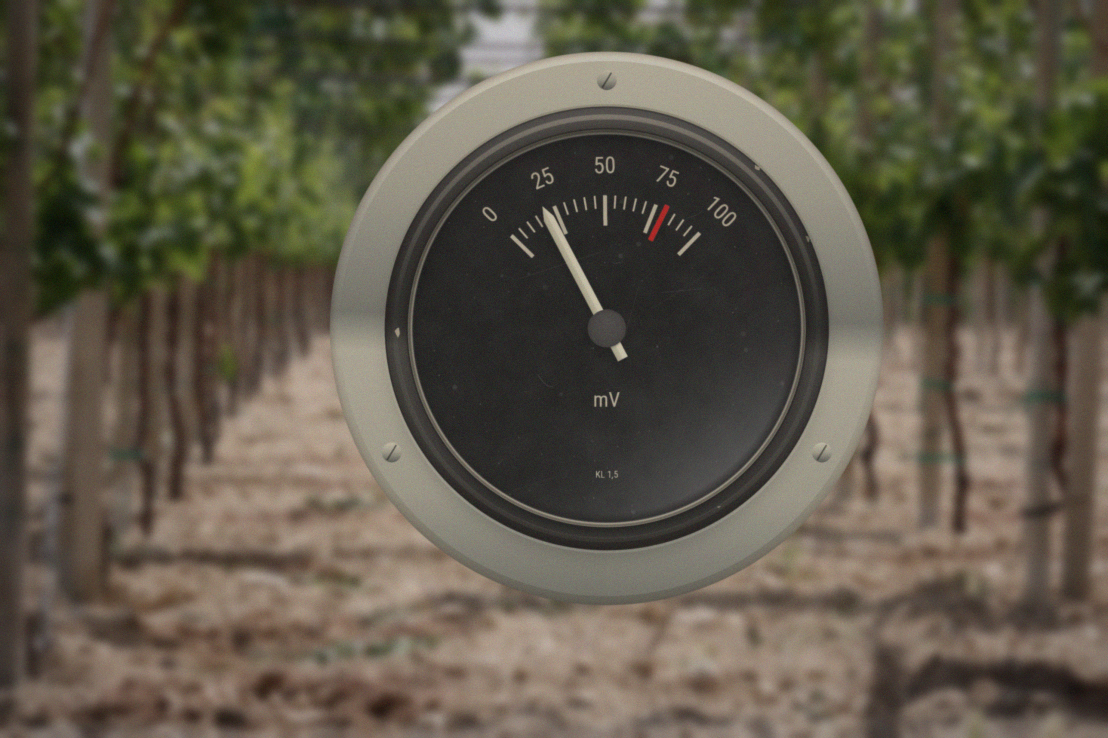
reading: 20 mV
